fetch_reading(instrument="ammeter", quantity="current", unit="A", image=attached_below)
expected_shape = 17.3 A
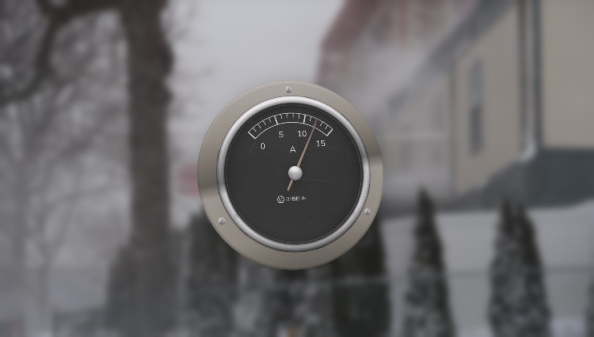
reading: 12 A
